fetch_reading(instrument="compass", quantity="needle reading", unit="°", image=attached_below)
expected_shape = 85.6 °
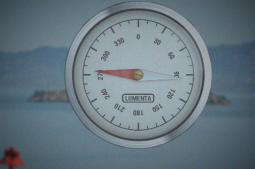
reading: 275 °
